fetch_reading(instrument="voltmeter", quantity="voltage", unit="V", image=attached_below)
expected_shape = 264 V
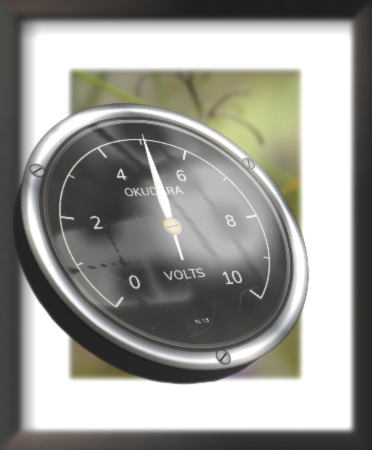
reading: 5 V
